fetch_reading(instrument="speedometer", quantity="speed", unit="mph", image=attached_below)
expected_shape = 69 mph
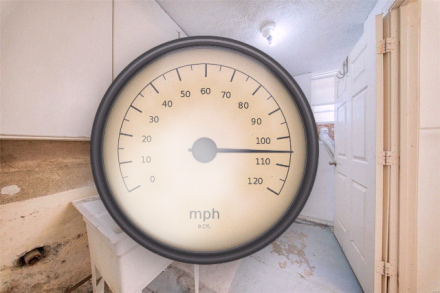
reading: 105 mph
